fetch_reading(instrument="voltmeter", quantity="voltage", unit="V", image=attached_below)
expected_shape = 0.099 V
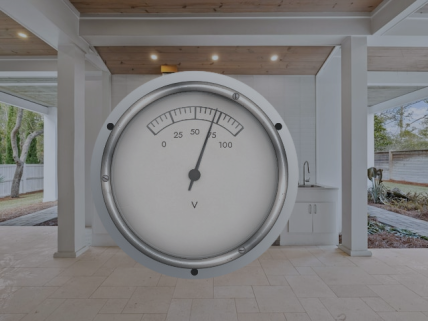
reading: 70 V
